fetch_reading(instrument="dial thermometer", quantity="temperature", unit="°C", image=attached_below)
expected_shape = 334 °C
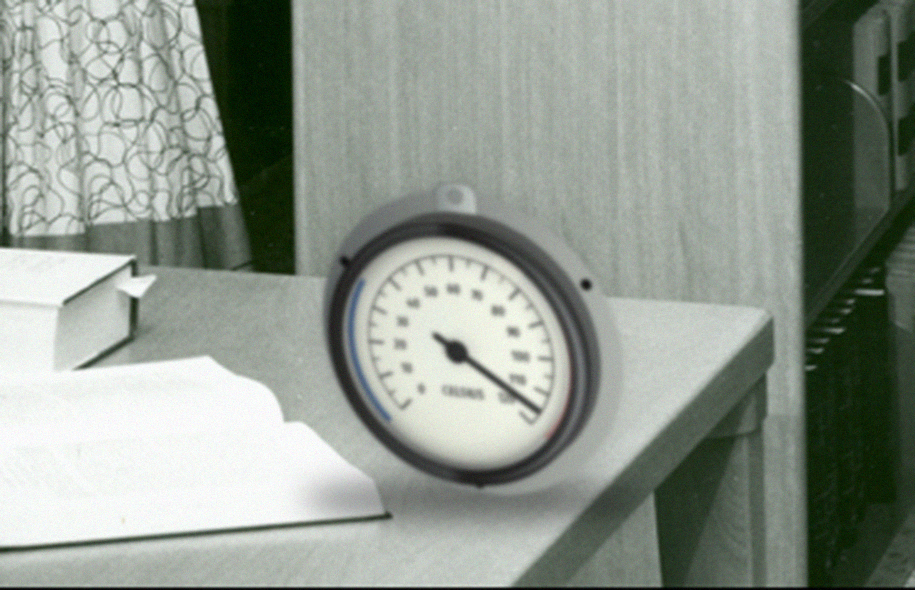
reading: 115 °C
